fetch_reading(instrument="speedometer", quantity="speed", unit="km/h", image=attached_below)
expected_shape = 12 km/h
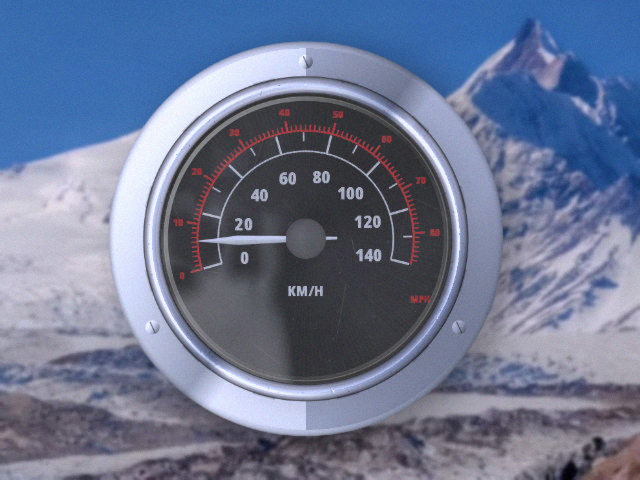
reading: 10 km/h
